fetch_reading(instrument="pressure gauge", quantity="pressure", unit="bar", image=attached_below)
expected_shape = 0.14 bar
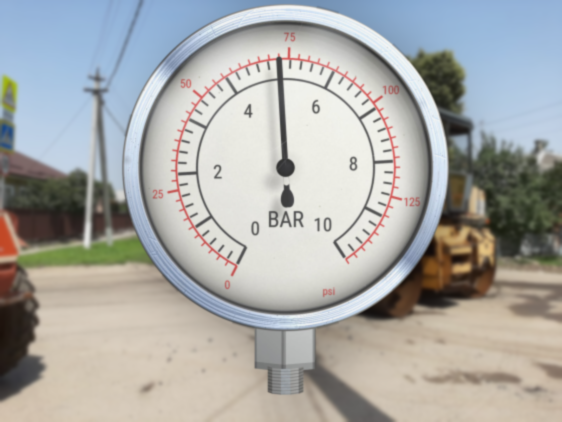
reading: 5 bar
